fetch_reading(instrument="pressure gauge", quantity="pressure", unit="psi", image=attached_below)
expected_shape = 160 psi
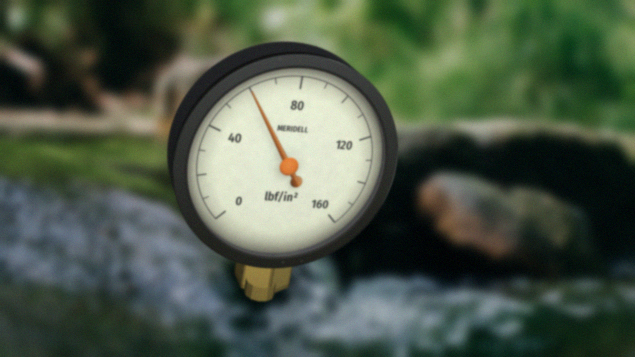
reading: 60 psi
